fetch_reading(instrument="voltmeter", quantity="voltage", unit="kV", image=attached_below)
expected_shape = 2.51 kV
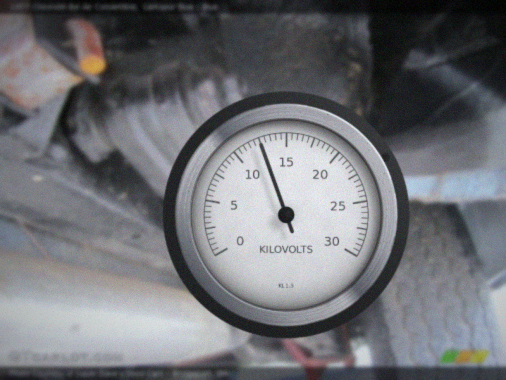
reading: 12.5 kV
